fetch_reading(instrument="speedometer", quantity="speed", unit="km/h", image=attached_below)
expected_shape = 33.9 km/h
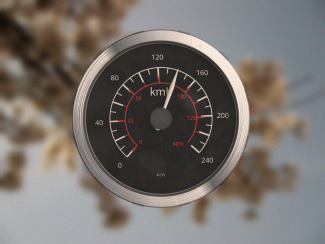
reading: 140 km/h
